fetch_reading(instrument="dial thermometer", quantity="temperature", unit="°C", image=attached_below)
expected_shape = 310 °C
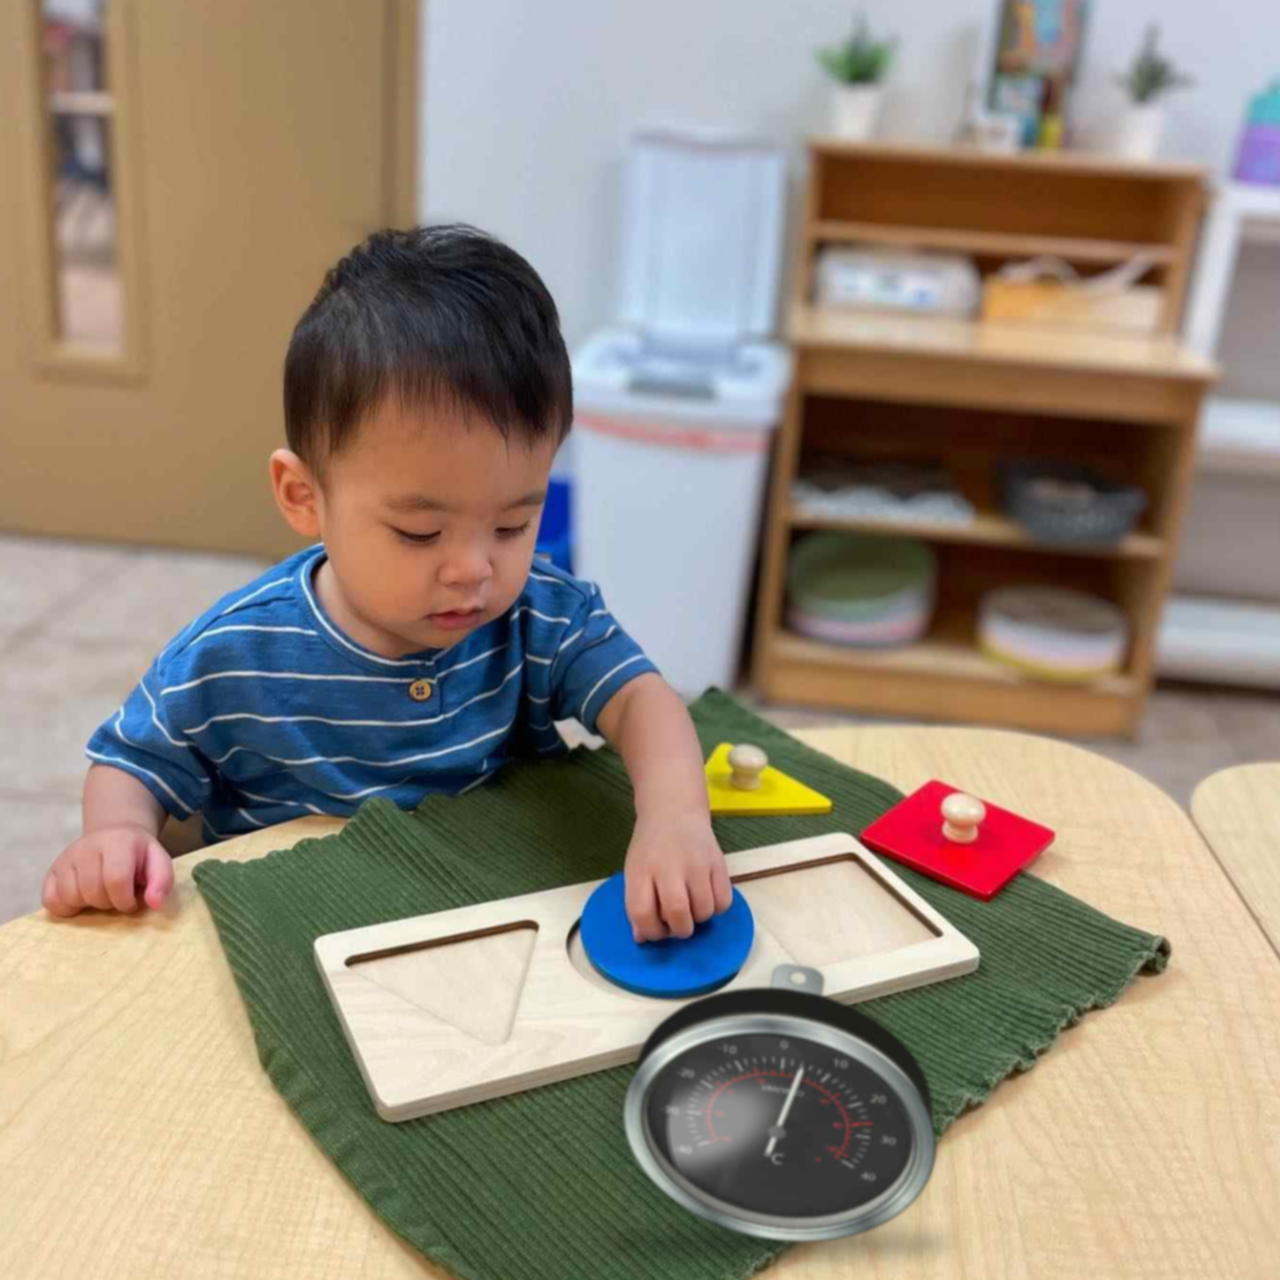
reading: 4 °C
